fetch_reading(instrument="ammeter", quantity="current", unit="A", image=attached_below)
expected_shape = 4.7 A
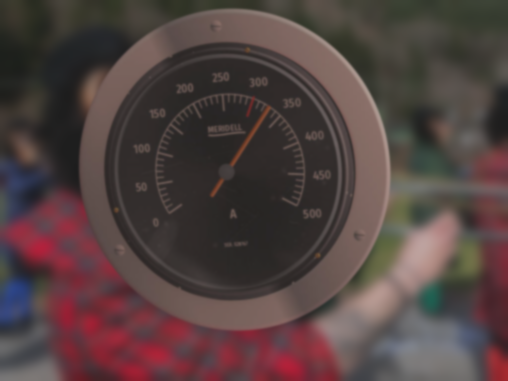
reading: 330 A
